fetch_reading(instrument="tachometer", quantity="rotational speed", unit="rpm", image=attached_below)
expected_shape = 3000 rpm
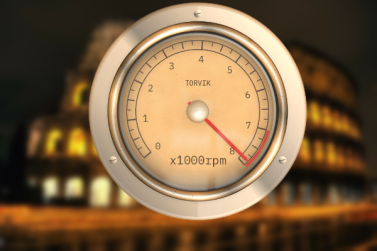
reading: 7875 rpm
